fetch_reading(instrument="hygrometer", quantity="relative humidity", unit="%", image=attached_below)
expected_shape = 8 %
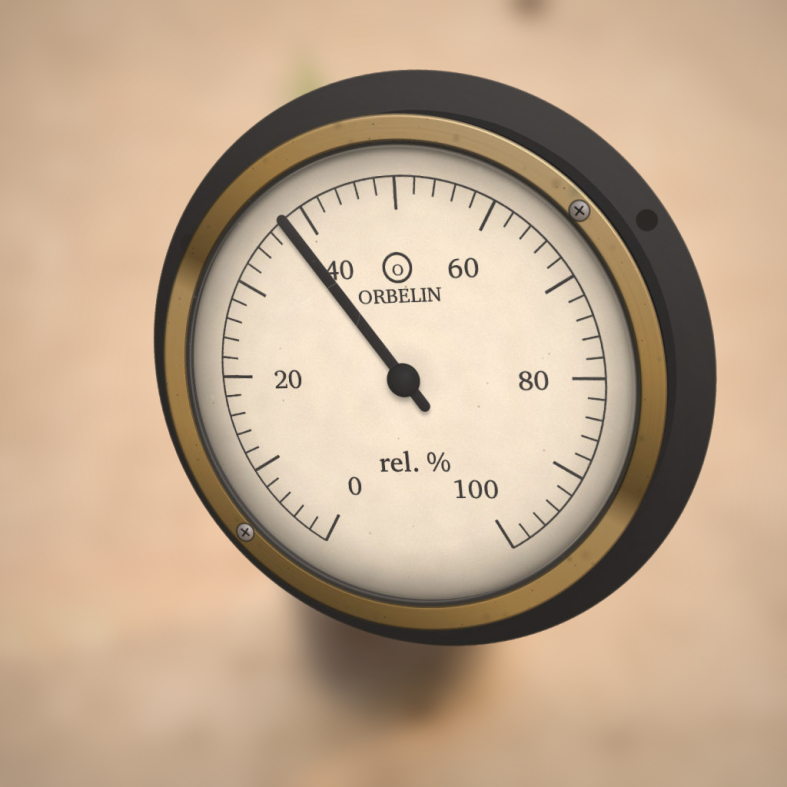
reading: 38 %
